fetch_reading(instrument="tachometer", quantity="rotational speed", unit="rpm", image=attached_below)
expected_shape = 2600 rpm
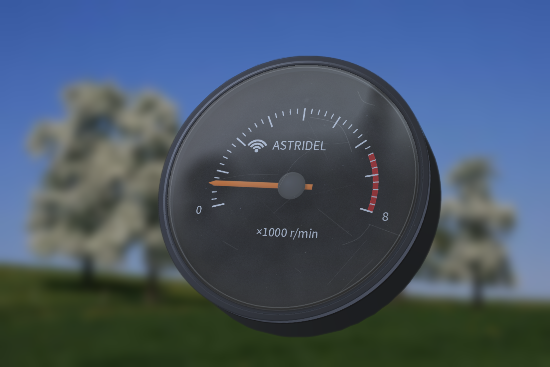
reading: 600 rpm
